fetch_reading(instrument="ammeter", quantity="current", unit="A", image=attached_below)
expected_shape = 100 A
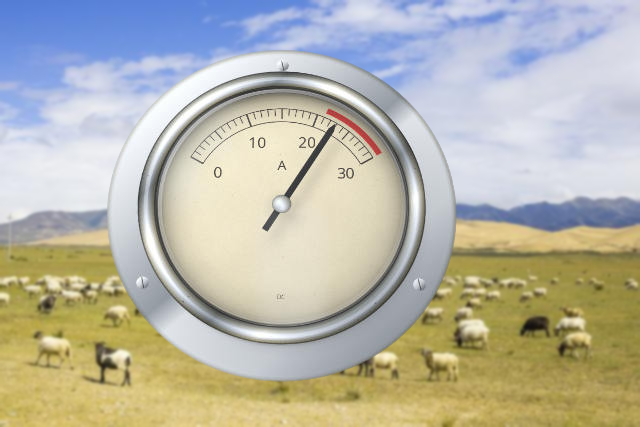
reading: 23 A
